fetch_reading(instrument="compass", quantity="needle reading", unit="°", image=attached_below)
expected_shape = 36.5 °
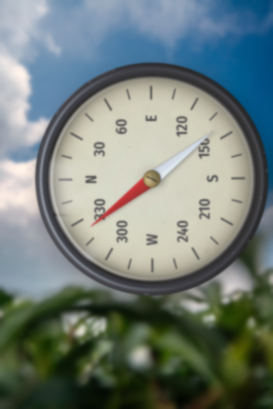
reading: 322.5 °
